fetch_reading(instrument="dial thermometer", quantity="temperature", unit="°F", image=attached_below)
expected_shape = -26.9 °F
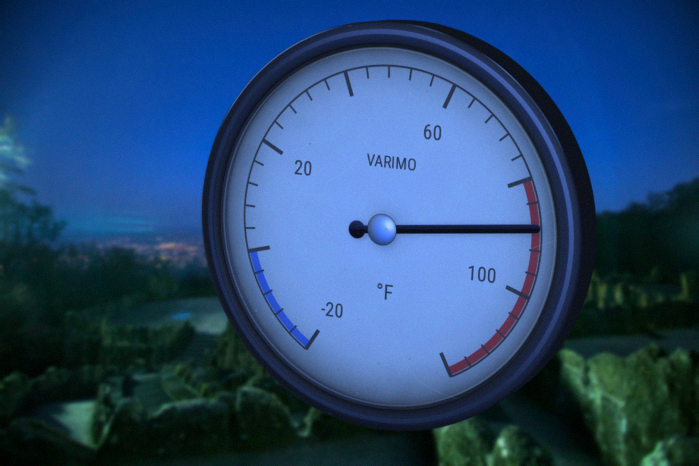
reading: 88 °F
